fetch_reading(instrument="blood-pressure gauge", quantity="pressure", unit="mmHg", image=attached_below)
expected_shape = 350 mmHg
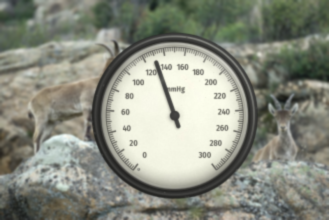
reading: 130 mmHg
